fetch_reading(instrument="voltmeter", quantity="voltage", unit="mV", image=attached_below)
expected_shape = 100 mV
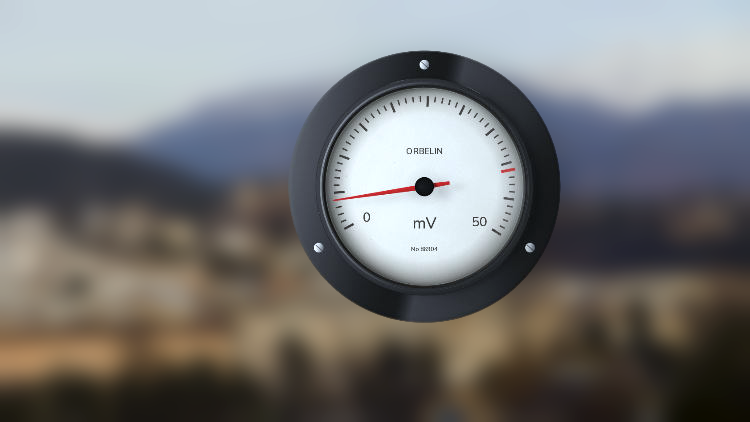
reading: 4 mV
